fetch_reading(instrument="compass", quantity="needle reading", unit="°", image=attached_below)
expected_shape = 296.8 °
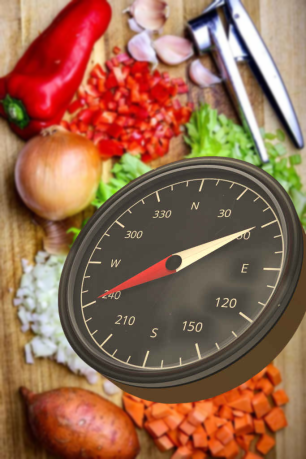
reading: 240 °
